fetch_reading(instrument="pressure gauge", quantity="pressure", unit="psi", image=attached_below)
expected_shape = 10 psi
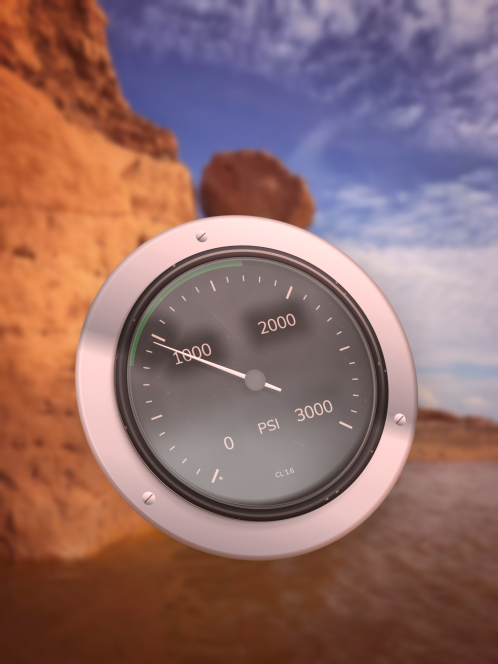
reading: 950 psi
